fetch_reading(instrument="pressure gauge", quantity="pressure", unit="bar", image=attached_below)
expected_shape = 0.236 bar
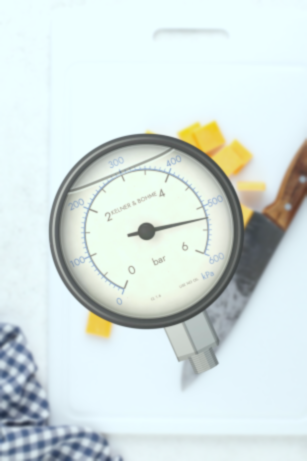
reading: 5.25 bar
